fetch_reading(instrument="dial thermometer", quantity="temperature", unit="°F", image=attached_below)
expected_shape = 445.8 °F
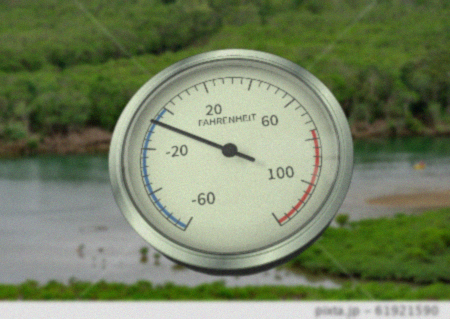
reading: -8 °F
